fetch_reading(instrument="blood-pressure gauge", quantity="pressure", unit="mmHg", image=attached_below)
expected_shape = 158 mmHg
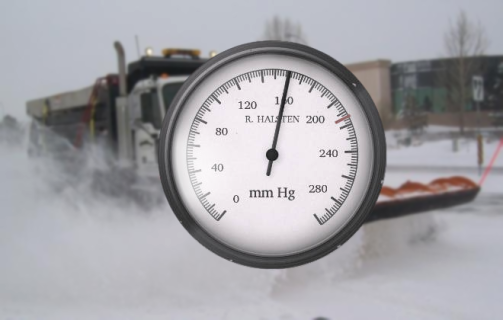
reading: 160 mmHg
